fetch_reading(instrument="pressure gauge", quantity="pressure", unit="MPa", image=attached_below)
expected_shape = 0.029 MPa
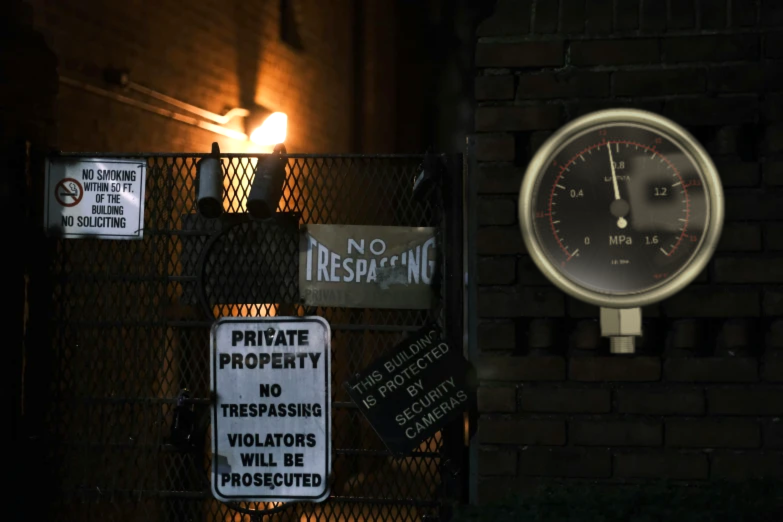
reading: 0.75 MPa
